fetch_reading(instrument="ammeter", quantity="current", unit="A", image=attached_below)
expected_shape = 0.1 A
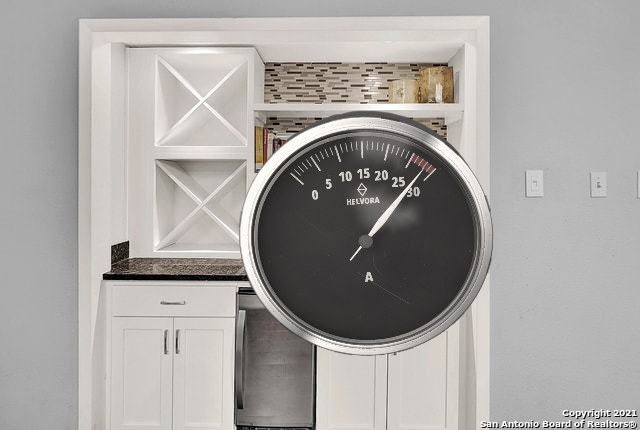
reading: 28 A
